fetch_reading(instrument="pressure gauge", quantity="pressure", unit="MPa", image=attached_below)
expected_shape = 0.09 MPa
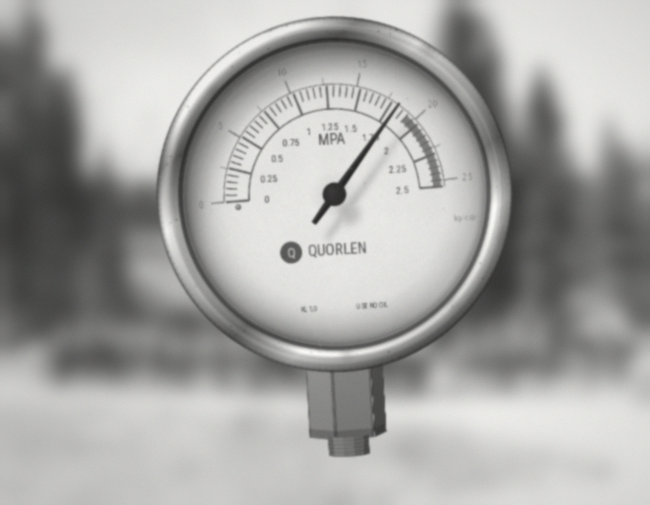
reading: 1.8 MPa
